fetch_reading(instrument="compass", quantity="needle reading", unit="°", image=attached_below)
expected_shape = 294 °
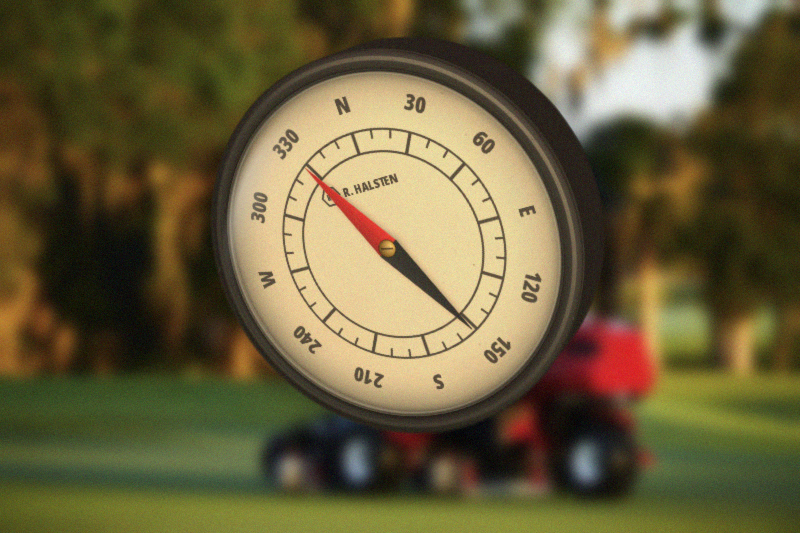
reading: 330 °
